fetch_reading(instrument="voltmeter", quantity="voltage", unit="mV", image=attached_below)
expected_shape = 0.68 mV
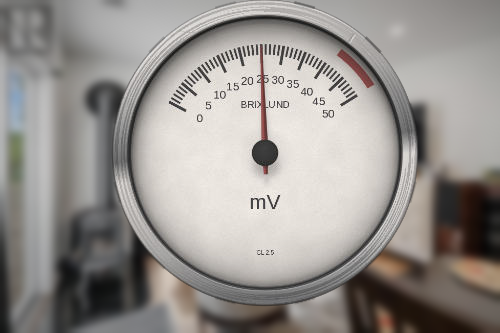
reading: 25 mV
